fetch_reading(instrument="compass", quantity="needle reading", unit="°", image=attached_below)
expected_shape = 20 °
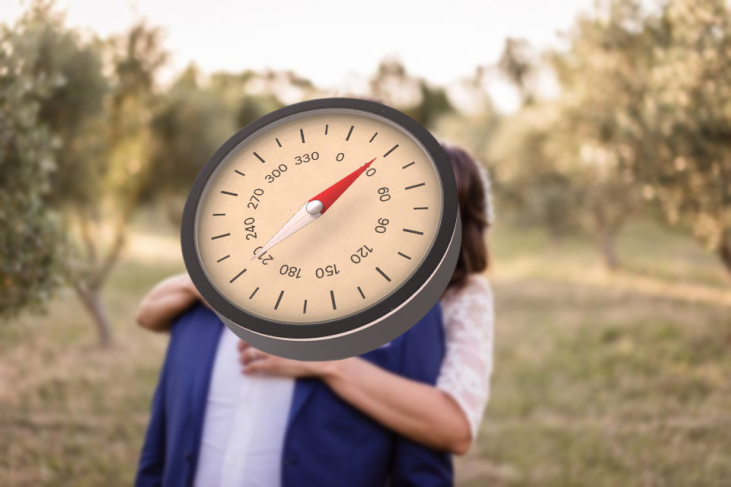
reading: 30 °
